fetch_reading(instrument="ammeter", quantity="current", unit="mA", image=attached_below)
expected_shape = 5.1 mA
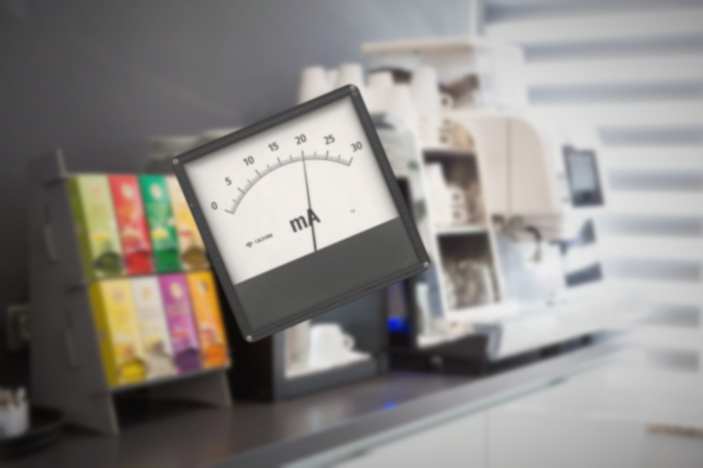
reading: 20 mA
